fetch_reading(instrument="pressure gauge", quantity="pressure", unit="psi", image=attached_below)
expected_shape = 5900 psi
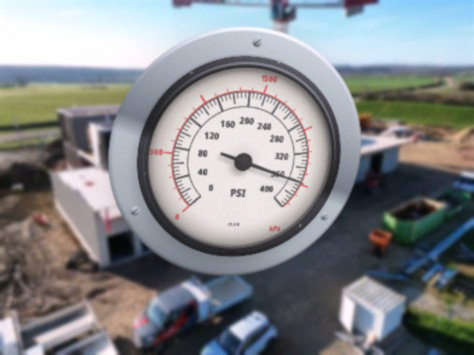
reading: 360 psi
